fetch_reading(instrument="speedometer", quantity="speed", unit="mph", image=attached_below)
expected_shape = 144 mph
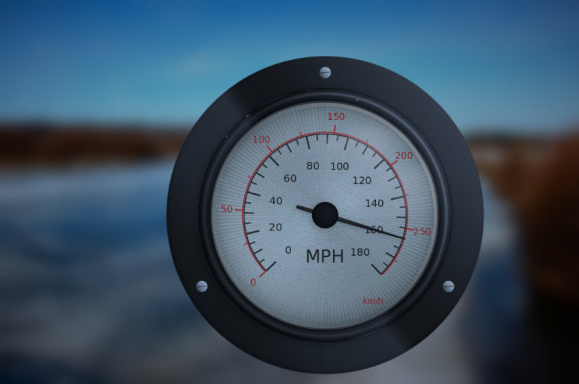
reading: 160 mph
